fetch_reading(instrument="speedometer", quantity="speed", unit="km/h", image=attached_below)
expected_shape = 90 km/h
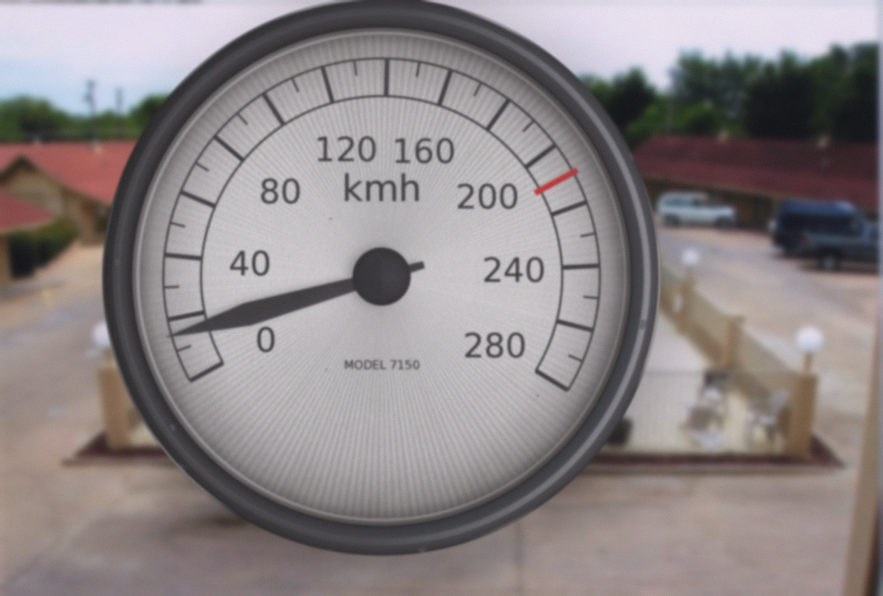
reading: 15 km/h
